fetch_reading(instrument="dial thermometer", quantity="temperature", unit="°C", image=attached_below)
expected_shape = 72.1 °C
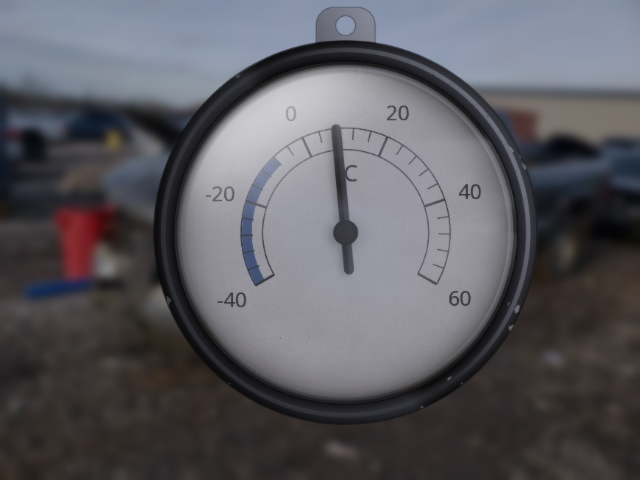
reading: 8 °C
